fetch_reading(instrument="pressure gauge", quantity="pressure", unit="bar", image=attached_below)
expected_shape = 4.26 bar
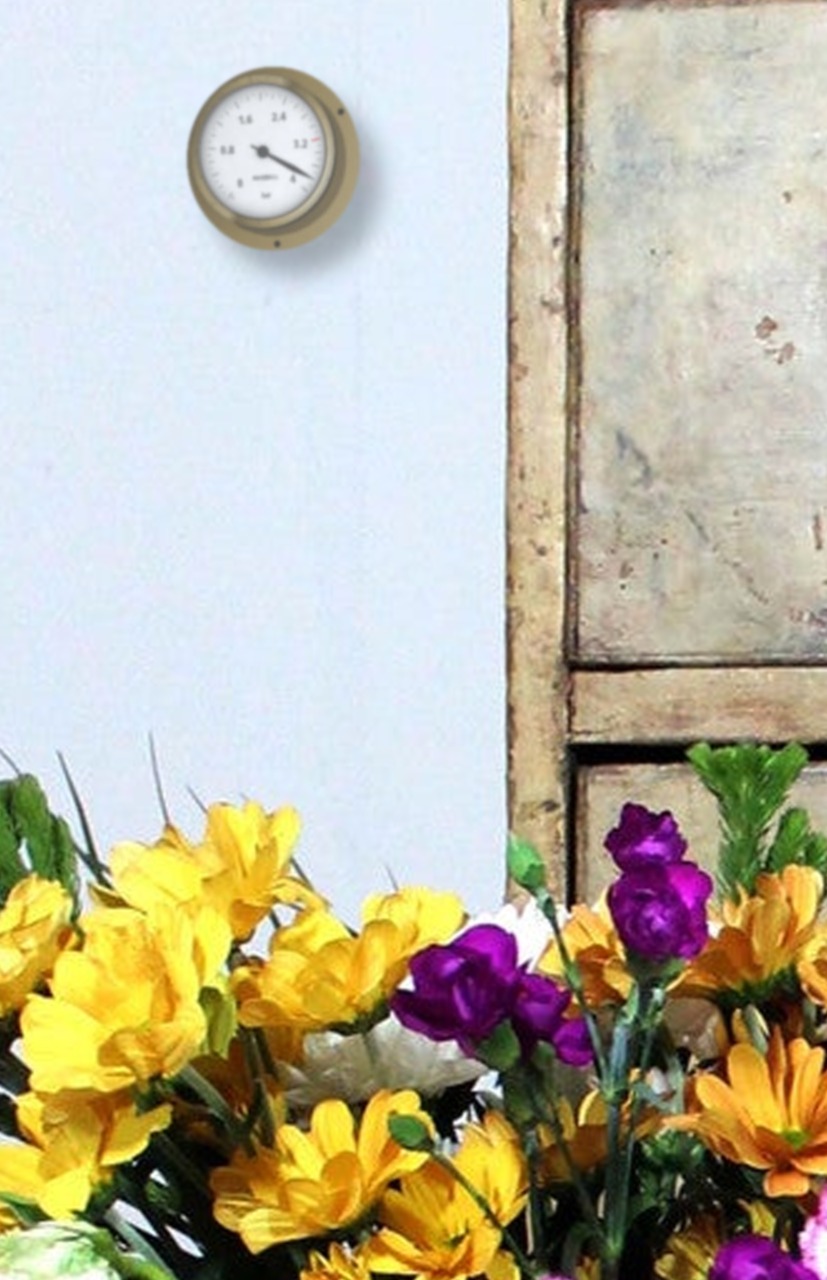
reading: 3.8 bar
